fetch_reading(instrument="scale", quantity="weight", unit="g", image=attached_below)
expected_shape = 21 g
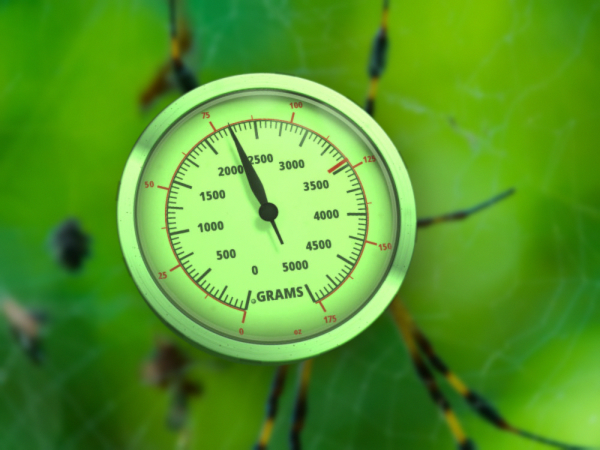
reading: 2250 g
